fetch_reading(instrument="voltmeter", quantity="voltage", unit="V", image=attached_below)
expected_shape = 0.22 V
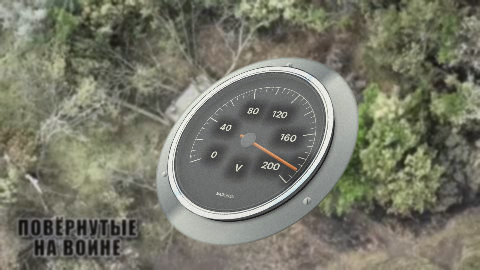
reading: 190 V
